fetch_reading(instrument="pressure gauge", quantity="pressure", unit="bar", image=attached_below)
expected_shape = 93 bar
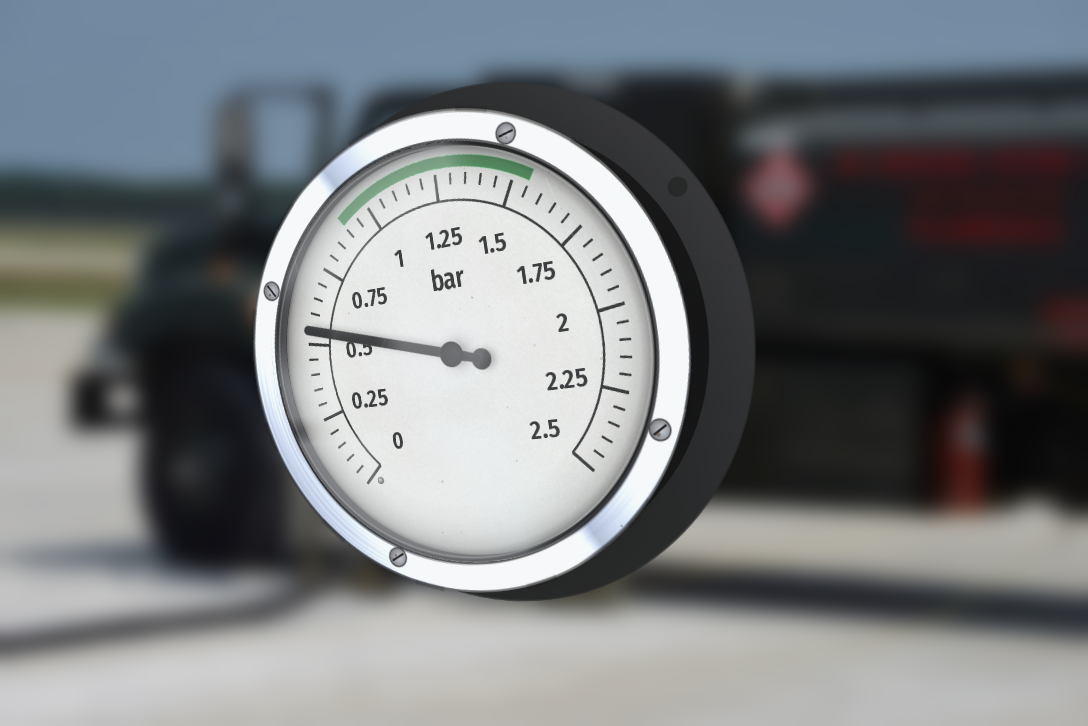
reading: 0.55 bar
